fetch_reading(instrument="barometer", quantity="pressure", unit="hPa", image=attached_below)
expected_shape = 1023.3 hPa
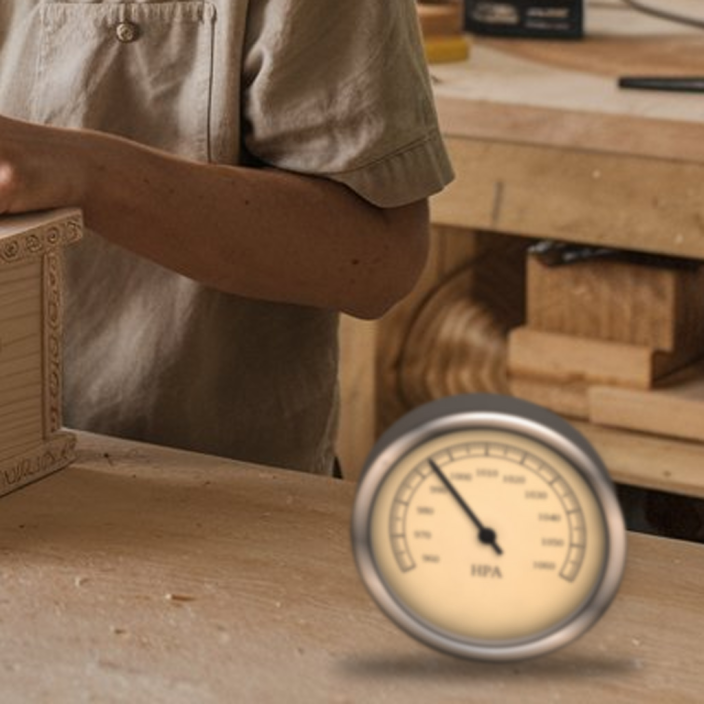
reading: 995 hPa
